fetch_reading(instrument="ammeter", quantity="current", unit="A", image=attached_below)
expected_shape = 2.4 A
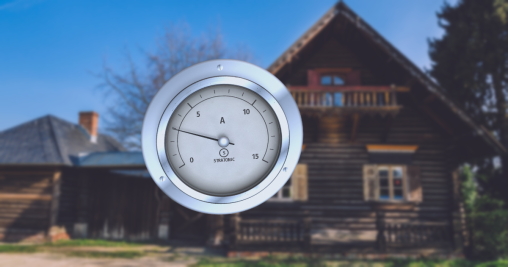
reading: 3 A
